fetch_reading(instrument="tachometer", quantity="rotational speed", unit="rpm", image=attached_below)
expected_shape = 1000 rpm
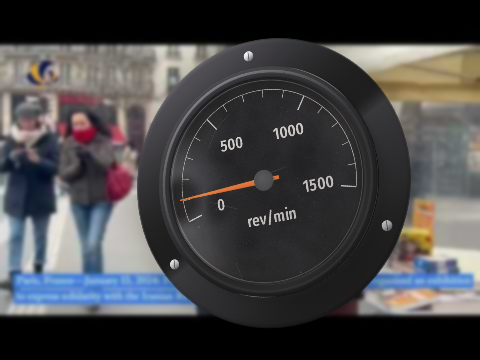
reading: 100 rpm
